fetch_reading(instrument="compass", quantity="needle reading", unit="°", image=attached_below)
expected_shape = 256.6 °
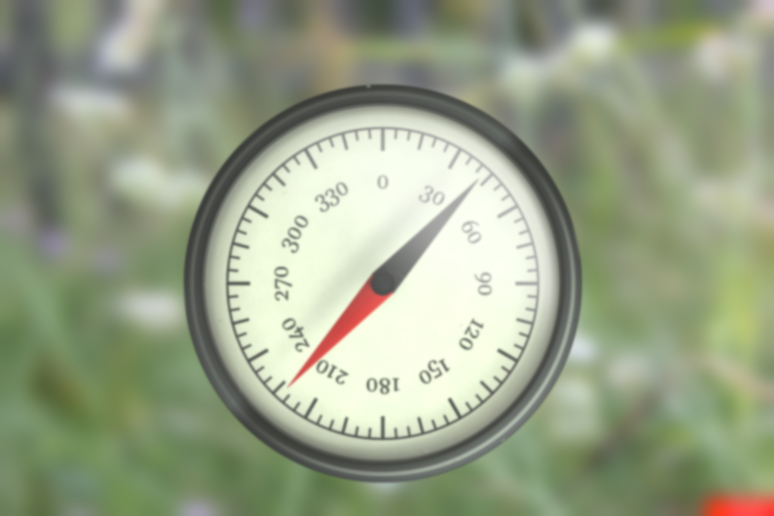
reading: 222.5 °
